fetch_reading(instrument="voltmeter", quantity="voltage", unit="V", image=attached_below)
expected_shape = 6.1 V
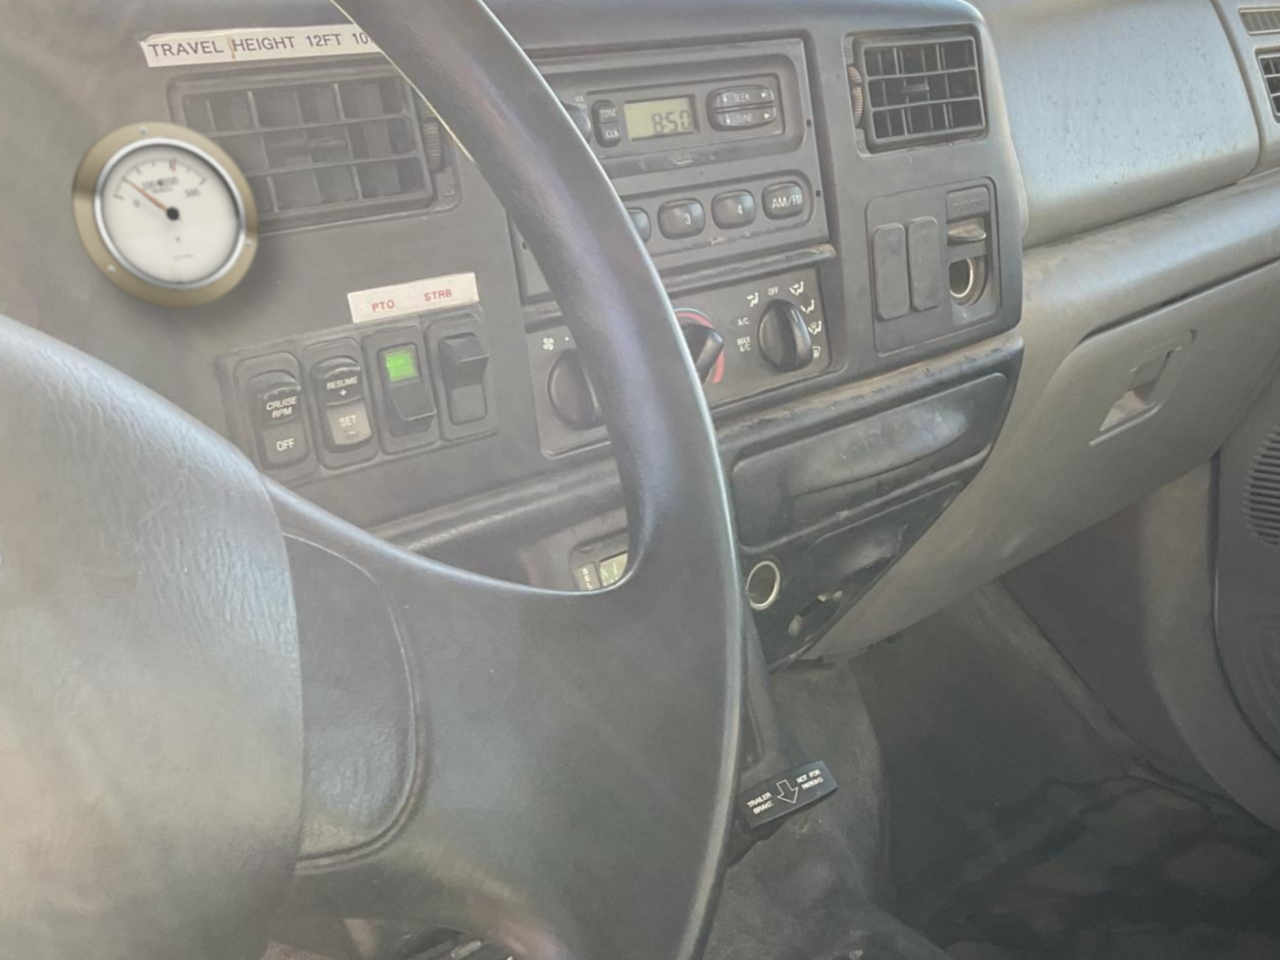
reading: 50 V
